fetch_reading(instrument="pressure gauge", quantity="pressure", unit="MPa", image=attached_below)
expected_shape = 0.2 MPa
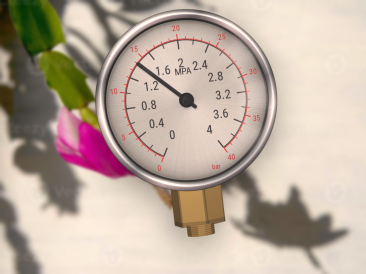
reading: 1.4 MPa
